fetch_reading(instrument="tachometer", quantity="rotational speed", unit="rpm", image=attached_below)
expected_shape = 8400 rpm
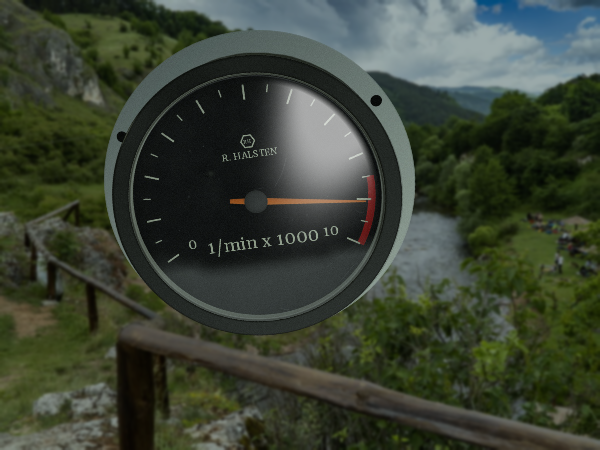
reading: 9000 rpm
